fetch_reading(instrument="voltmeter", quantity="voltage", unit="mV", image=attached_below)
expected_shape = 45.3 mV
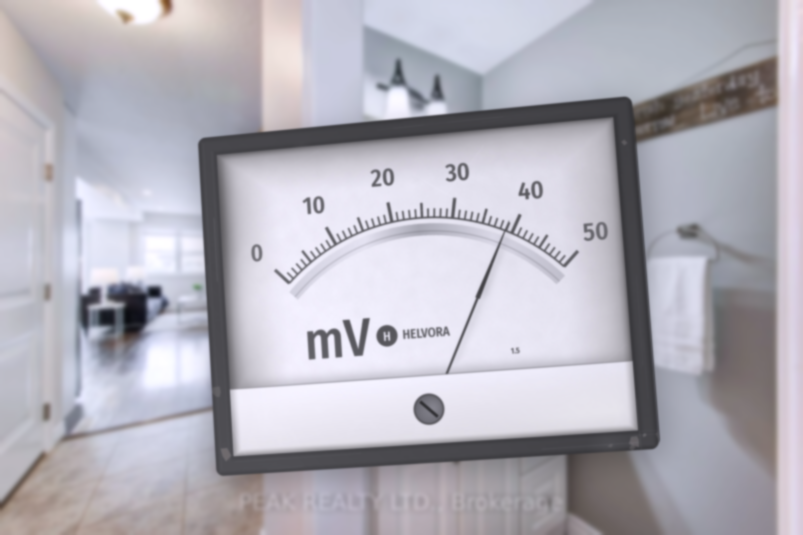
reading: 39 mV
